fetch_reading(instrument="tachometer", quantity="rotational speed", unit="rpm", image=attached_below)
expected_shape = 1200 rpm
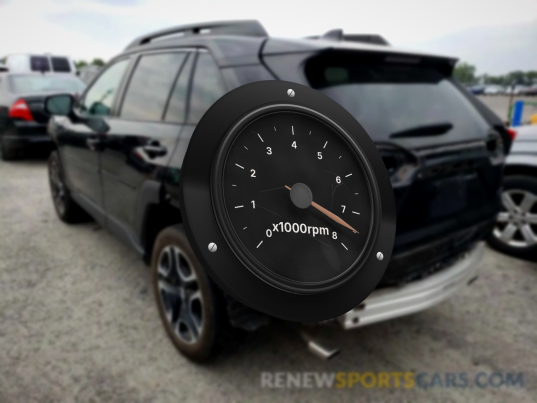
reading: 7500 rpm
